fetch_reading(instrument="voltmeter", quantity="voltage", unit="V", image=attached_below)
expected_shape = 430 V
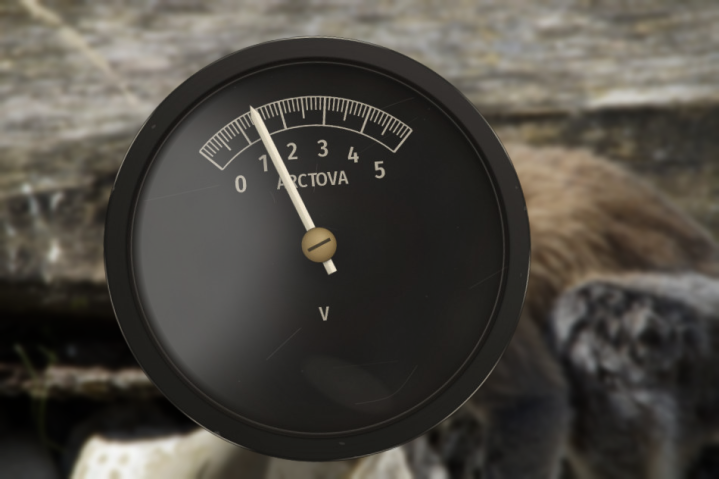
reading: 1.4 V
